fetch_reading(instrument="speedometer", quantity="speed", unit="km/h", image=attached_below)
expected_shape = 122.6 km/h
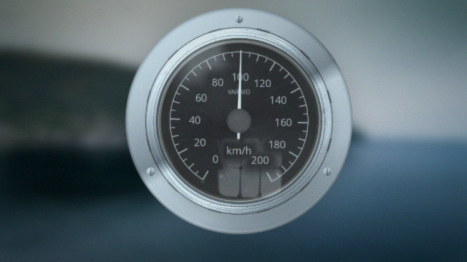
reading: 100 km/h
